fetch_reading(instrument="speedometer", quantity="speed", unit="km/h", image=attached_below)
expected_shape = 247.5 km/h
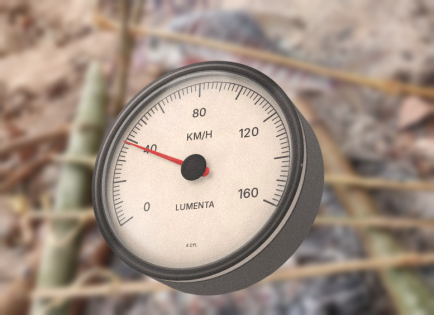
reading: 38 km/h
